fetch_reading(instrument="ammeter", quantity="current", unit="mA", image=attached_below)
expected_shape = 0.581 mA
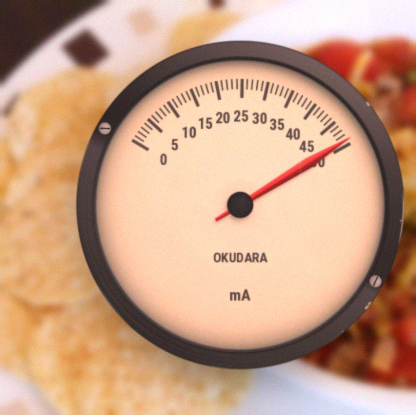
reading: 49 mA
